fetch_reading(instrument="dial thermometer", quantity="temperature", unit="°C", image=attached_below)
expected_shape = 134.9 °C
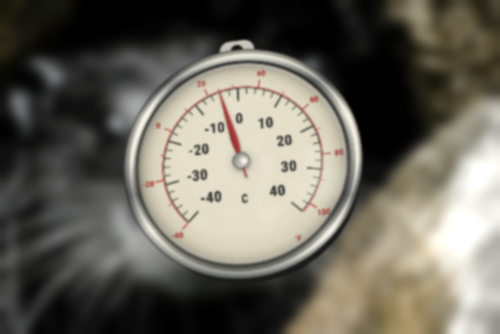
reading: -4 °C
